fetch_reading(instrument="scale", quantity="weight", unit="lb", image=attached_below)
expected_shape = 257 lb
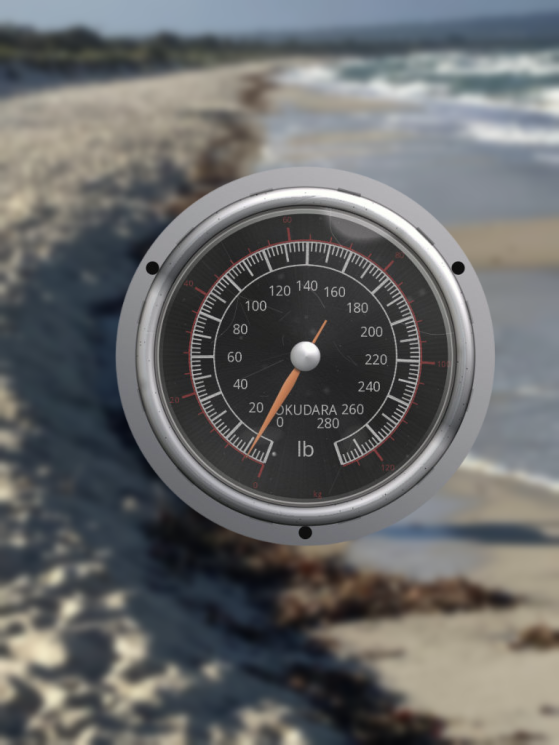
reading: 8 lb
